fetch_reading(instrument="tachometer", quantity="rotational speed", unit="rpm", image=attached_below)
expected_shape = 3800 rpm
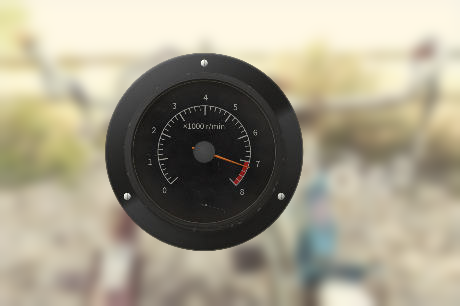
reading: 7200 rpm
